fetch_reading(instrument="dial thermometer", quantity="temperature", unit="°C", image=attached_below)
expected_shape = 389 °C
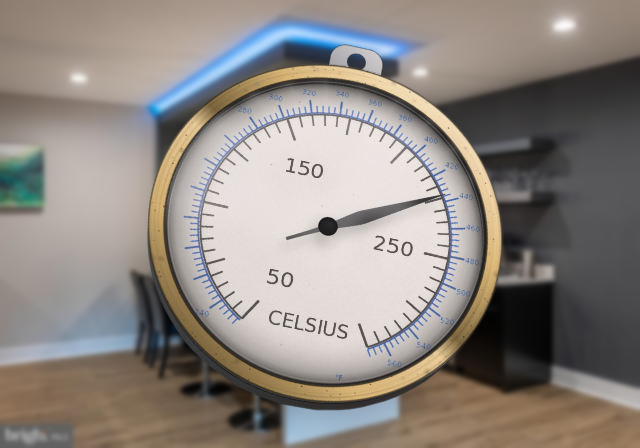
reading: 225 °C
